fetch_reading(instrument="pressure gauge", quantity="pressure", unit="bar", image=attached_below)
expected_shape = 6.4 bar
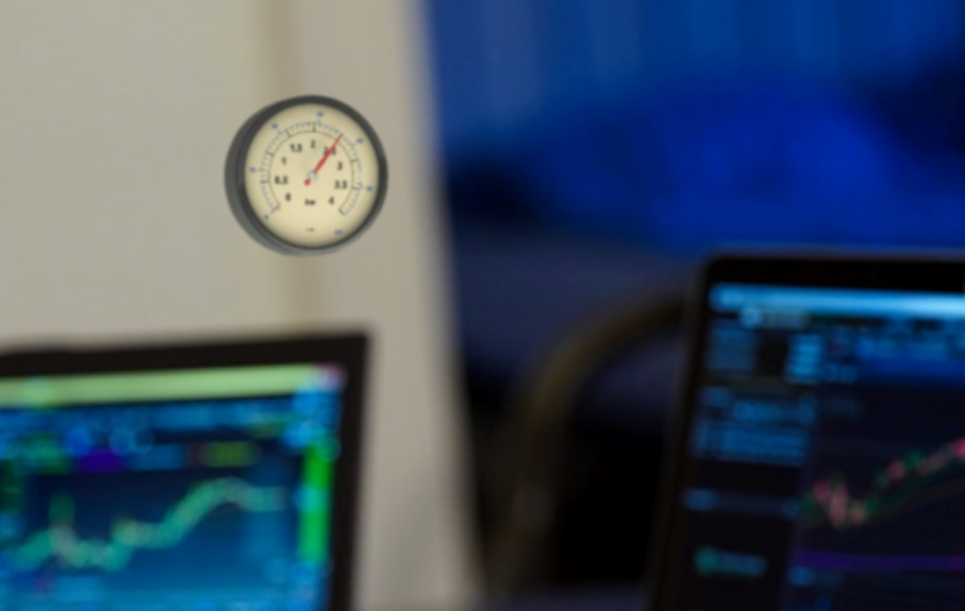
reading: 2.5 bar
